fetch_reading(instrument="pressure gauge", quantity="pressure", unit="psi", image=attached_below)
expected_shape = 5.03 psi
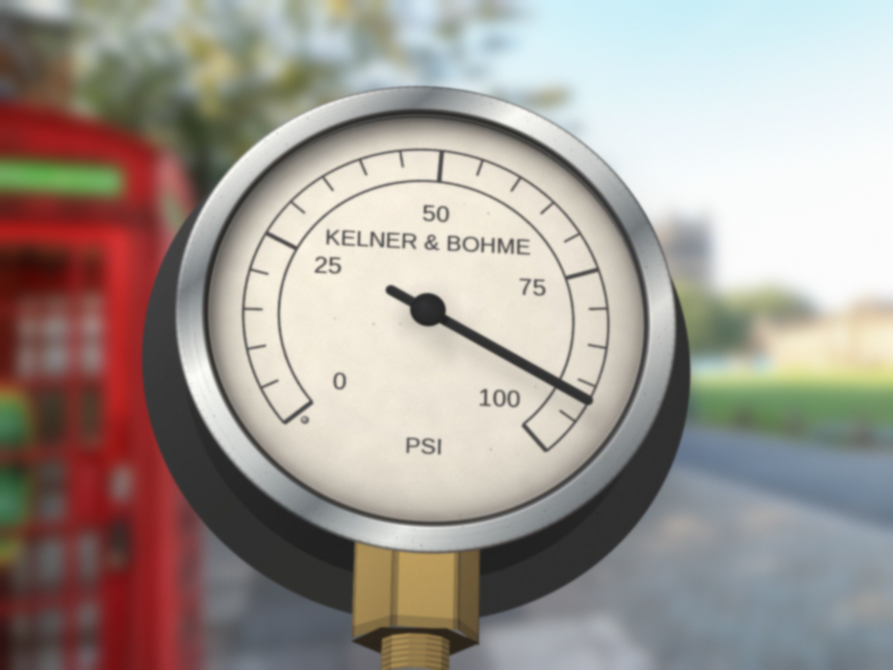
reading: 92.5 psi
